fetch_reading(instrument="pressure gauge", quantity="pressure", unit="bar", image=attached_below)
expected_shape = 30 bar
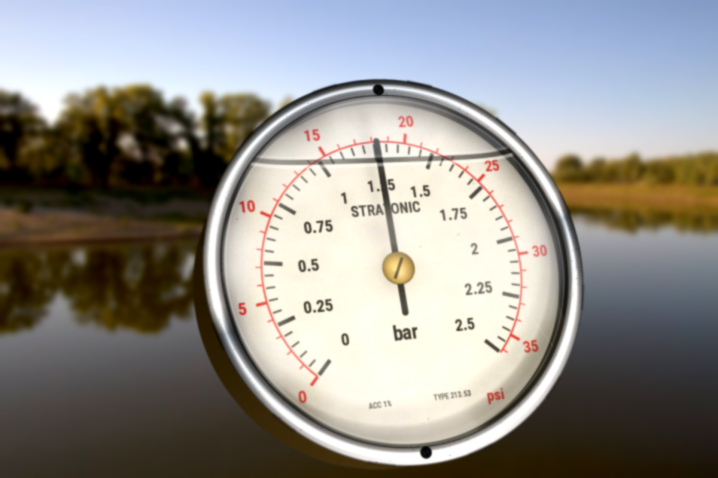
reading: 1.25 bar
